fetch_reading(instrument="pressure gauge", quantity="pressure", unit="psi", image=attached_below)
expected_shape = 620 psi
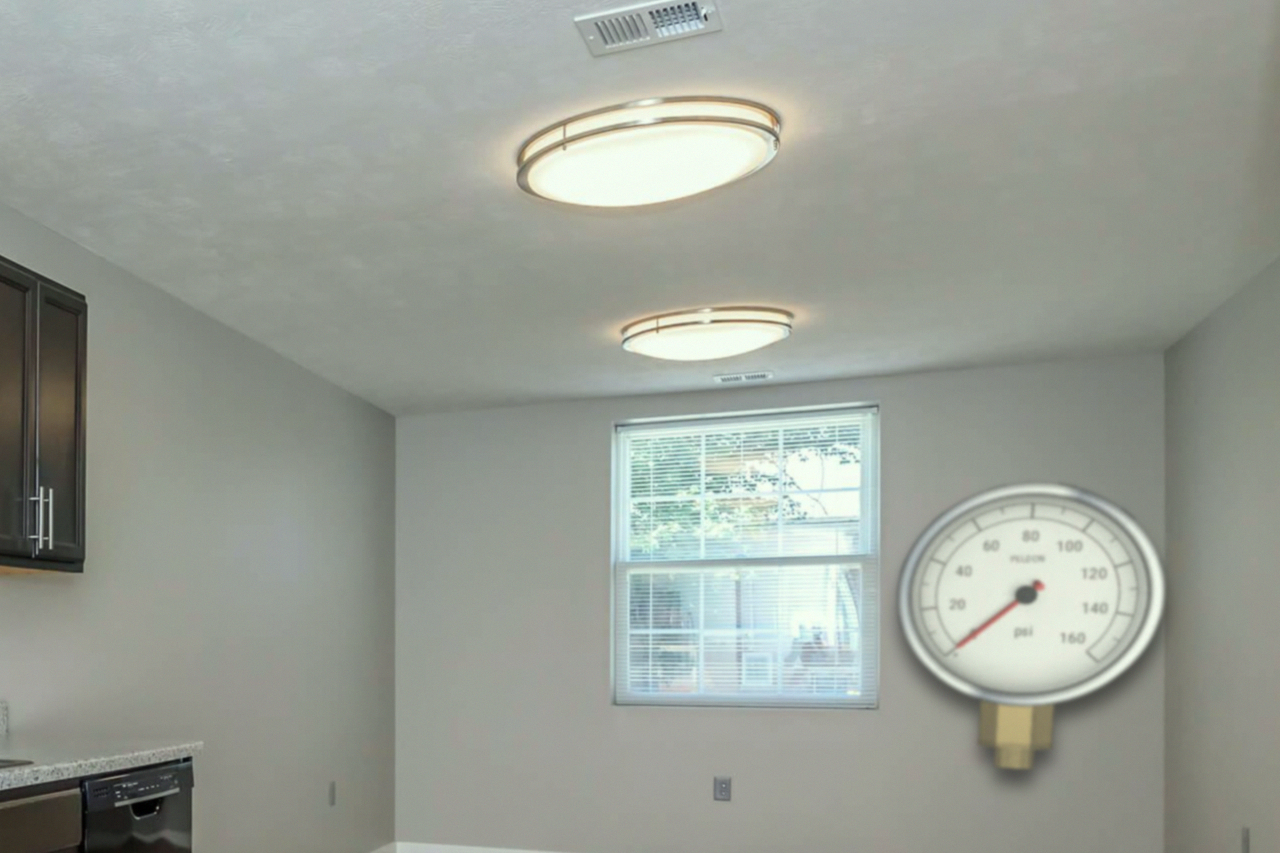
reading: 0 psi
